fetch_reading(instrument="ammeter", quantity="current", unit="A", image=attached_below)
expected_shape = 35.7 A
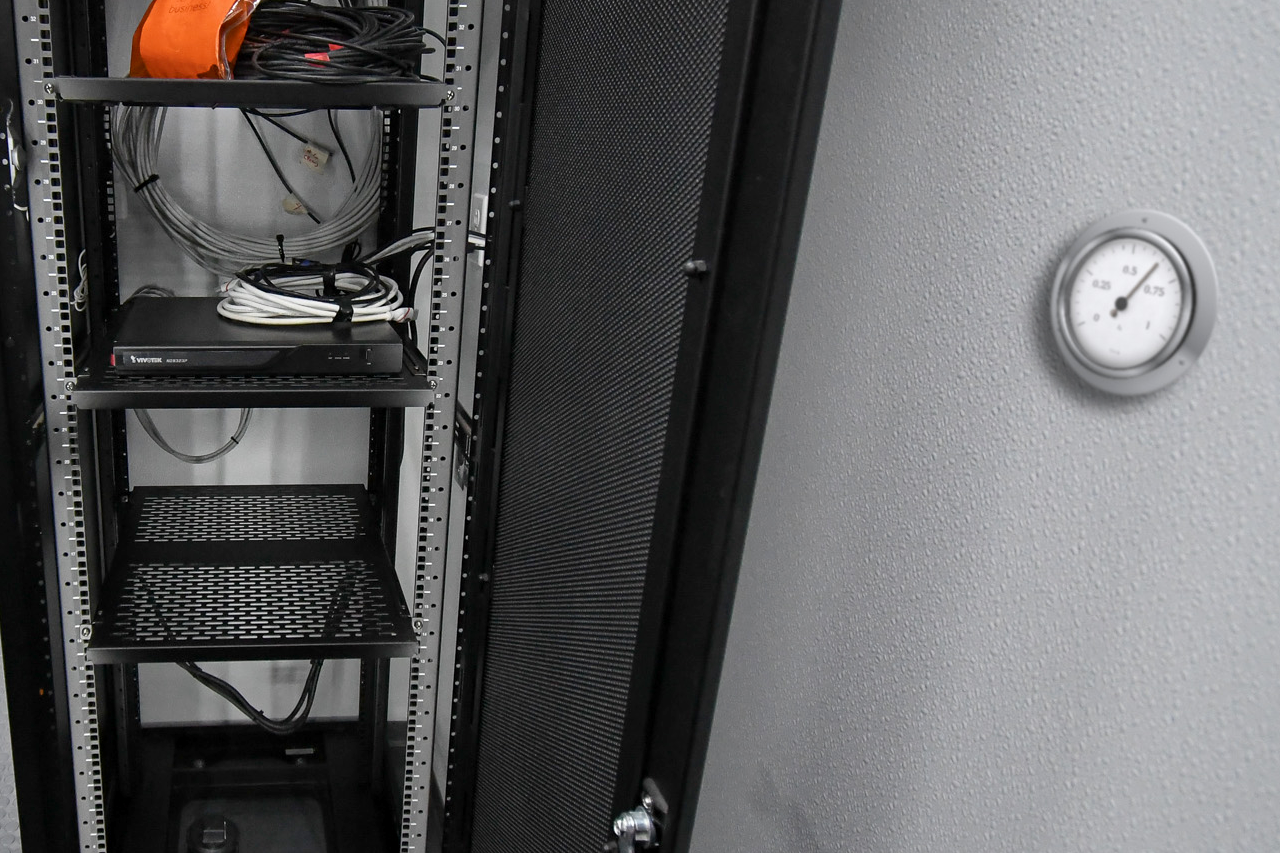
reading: 0.65 A
